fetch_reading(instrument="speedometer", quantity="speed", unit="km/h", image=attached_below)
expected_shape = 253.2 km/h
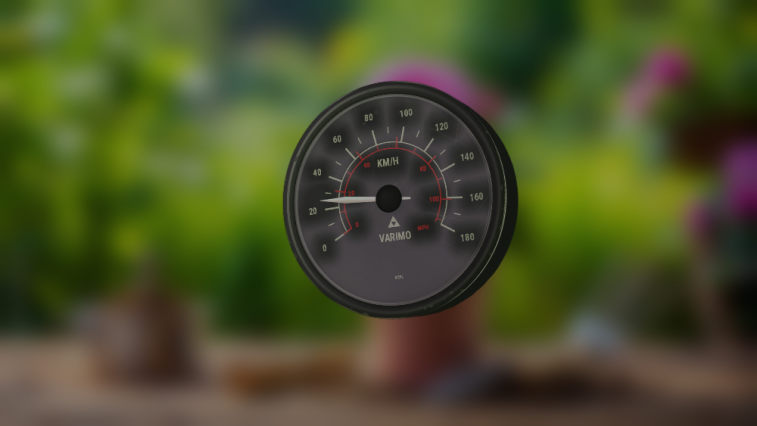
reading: 25 km/h
